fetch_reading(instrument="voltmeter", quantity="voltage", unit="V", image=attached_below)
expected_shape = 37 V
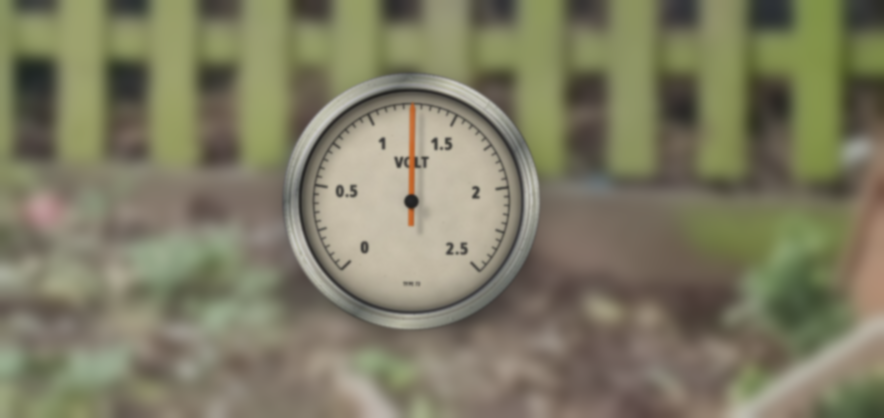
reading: 1.25 V
